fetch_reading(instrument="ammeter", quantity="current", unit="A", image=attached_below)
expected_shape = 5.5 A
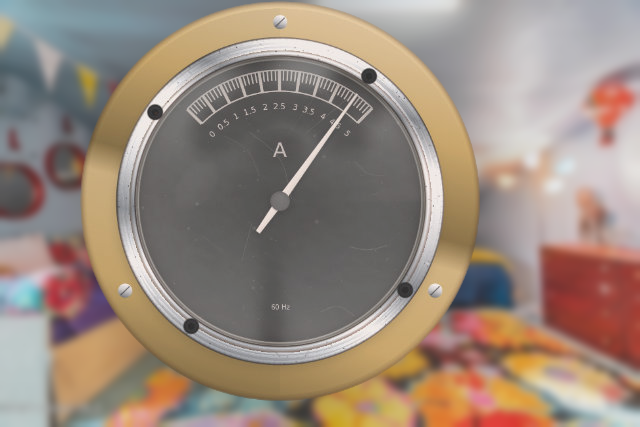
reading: 4.5 A
